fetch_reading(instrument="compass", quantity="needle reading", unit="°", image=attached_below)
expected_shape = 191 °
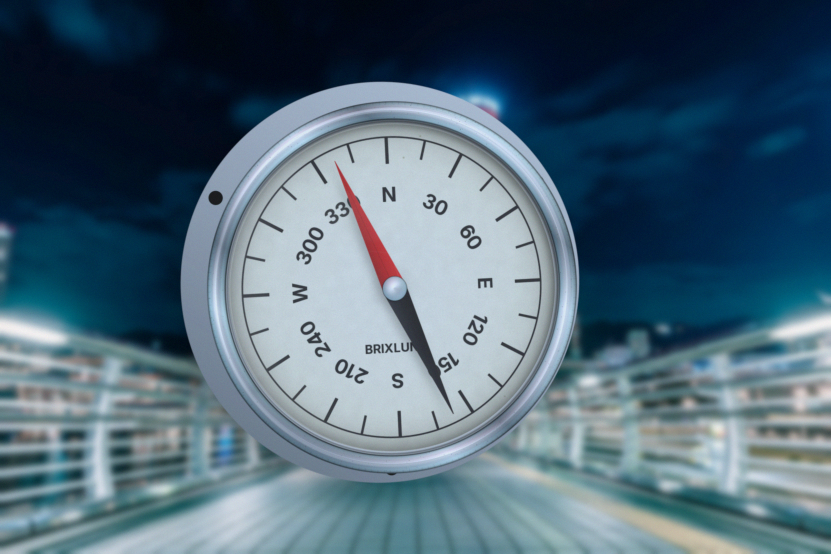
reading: 337.5 °
